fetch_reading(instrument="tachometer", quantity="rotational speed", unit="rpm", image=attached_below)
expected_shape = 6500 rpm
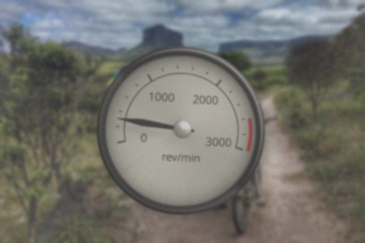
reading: 300 rpm
